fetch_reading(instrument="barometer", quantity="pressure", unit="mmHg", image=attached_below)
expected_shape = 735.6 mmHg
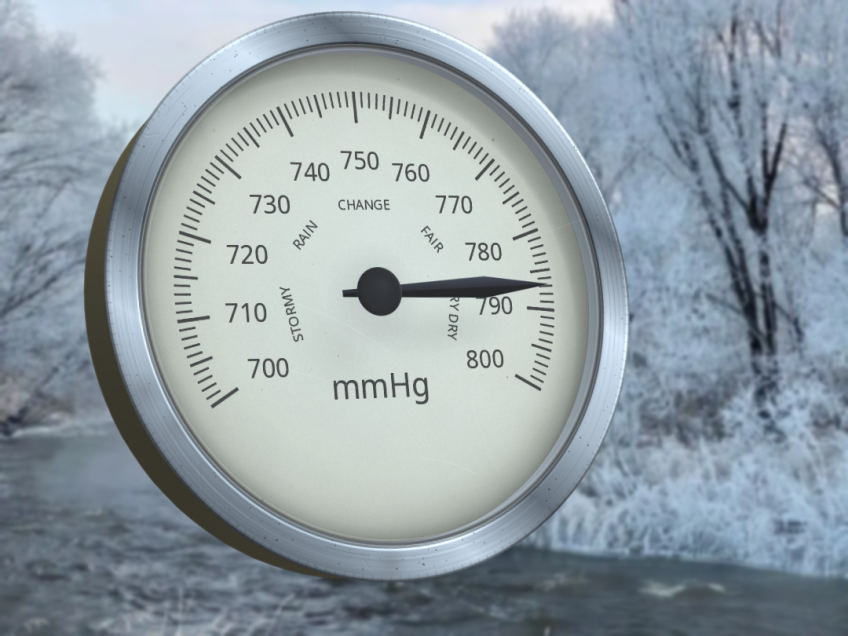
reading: 787 mmHg
